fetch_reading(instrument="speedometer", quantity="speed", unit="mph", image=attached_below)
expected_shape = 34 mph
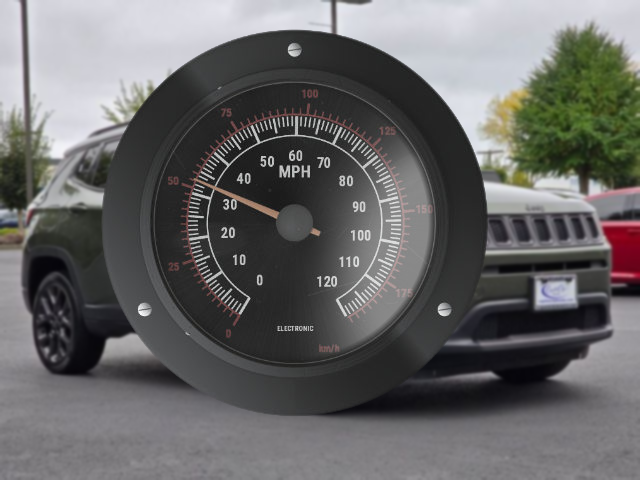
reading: 33 mph
